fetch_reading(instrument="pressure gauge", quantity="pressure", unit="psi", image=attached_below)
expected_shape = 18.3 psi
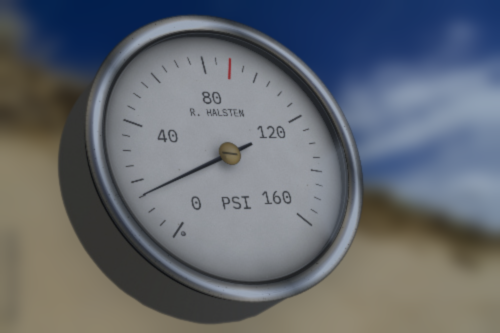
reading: 15 psi
